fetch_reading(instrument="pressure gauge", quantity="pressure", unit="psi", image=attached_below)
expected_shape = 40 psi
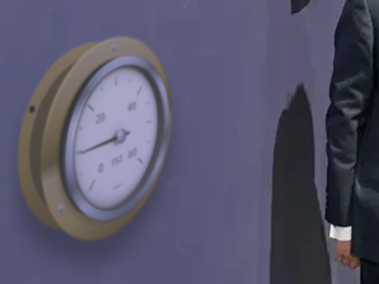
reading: 10 psi
